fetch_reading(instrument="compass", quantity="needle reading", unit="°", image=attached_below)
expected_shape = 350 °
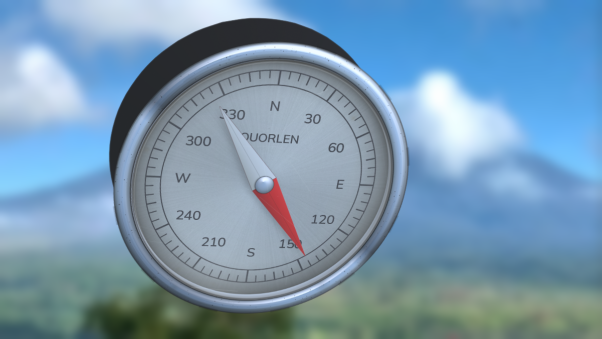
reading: 145 °
